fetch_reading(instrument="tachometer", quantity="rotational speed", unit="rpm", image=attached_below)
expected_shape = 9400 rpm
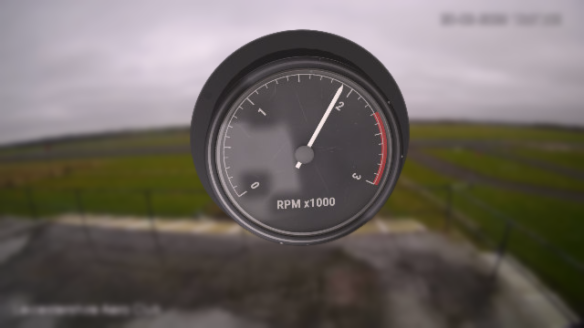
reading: 1900 rpm
